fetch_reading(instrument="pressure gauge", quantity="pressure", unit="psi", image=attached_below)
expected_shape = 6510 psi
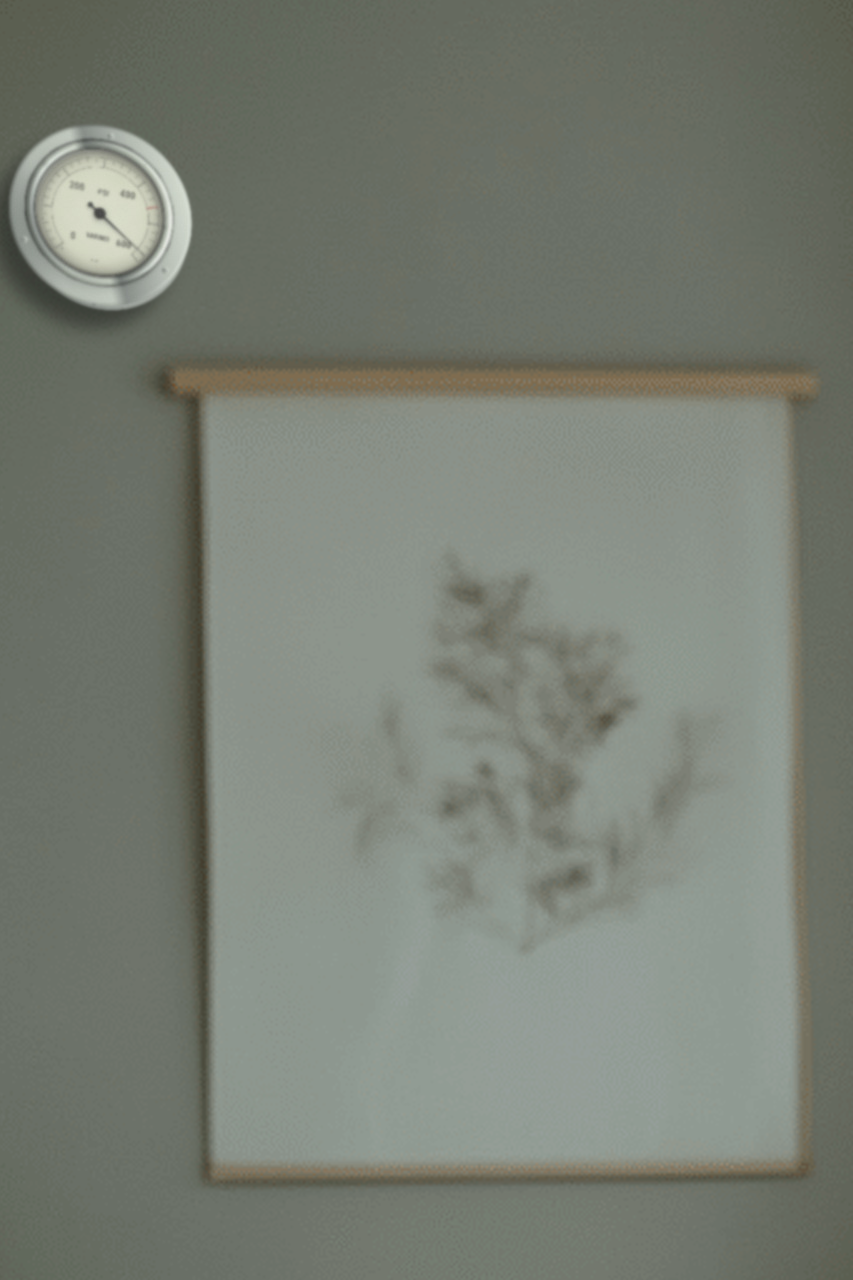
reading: 580 psi
